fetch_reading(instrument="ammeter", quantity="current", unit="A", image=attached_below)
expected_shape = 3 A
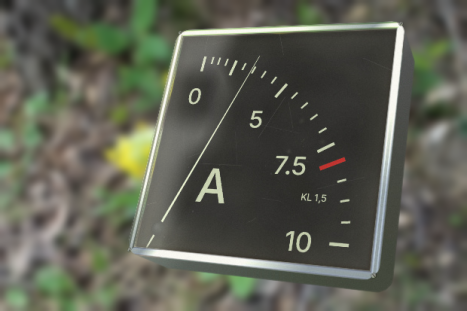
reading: 3.5 A
